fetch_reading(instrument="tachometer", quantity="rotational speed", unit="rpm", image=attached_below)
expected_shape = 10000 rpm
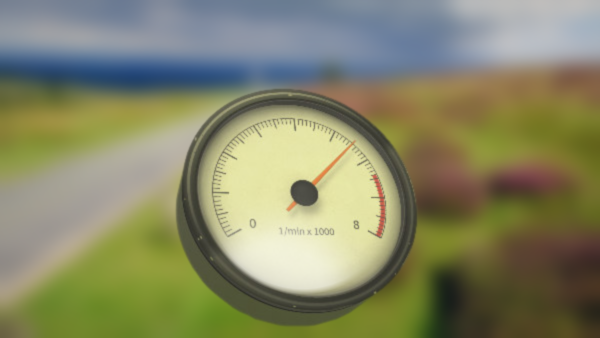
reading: 5500 rpm
